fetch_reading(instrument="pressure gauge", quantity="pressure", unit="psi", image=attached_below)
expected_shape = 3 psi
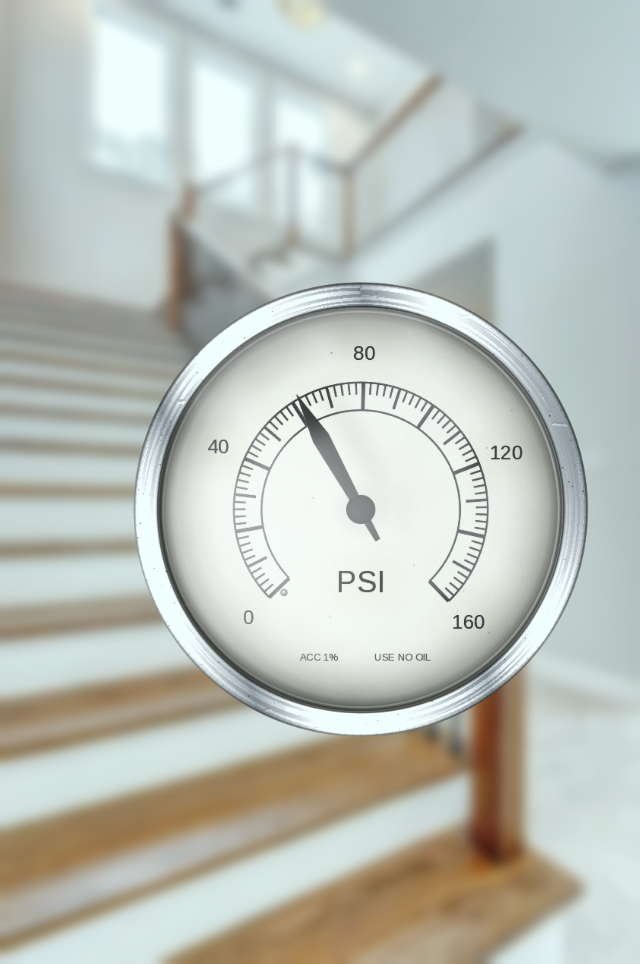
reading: 62 psi
